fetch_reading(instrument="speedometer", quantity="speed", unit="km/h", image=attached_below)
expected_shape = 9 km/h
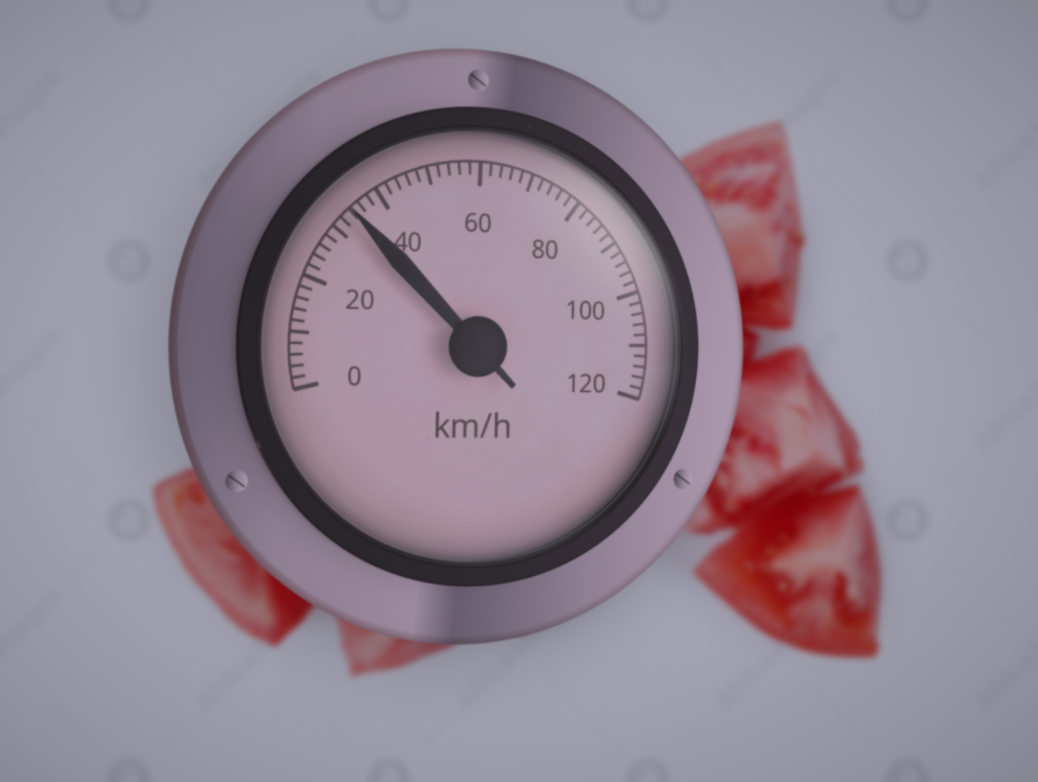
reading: 34 km/h
